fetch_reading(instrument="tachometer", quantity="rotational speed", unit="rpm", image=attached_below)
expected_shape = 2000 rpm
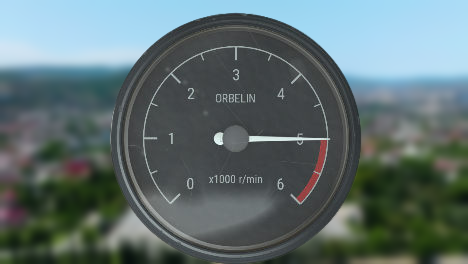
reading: 5000 rpm
